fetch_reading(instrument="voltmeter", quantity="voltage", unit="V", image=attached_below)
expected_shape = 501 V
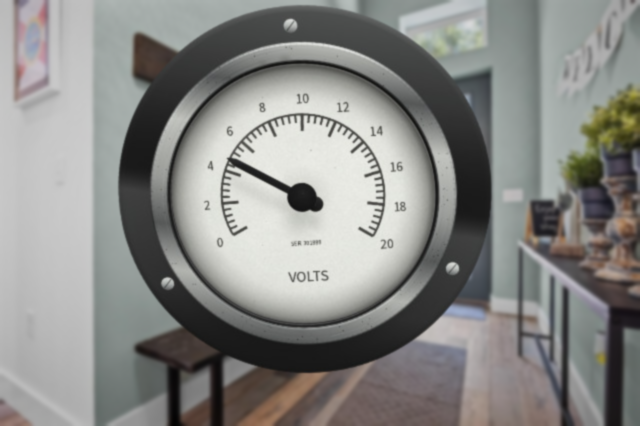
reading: 4.8 V
